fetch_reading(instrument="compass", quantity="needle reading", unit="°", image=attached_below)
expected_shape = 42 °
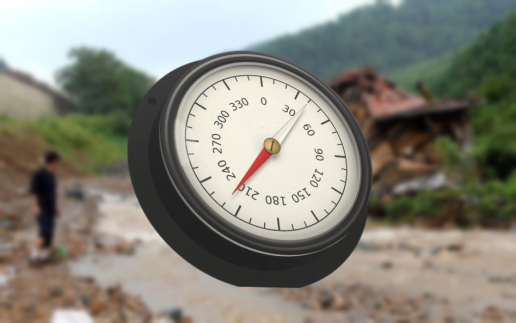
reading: 220 °
